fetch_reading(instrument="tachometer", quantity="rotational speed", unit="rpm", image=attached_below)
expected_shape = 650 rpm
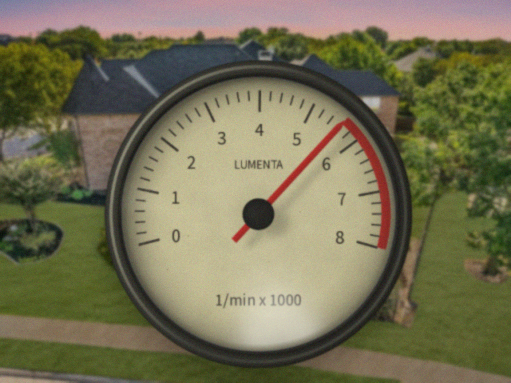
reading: 5600 rpm
